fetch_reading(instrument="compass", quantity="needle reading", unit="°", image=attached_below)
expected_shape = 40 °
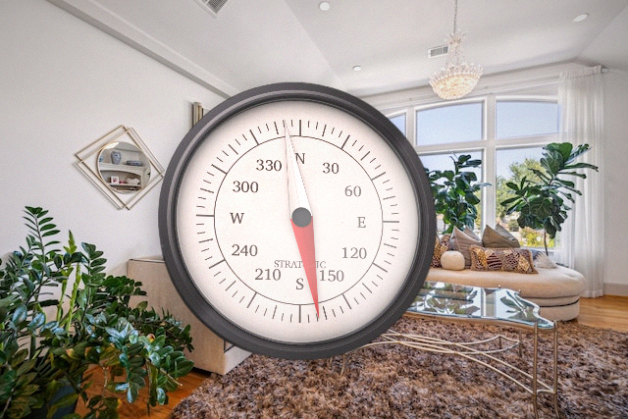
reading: 170 °
